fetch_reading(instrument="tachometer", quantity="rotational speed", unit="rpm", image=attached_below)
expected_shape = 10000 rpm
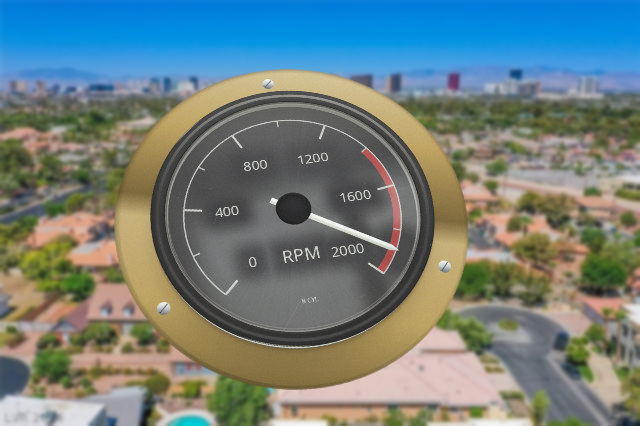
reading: 1900 rpm
